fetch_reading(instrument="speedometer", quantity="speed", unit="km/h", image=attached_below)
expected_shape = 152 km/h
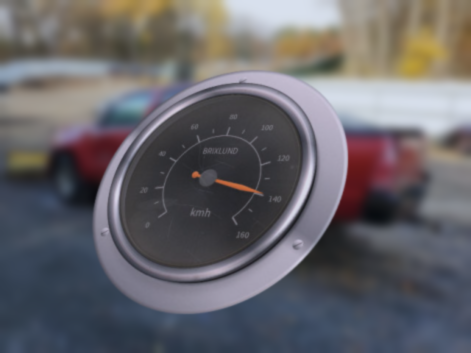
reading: 140 km/h
